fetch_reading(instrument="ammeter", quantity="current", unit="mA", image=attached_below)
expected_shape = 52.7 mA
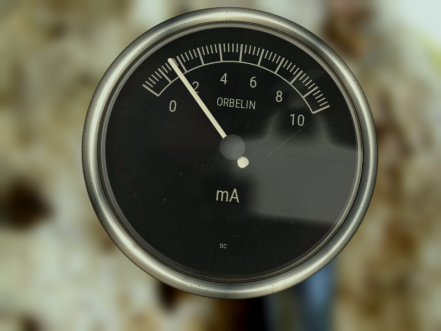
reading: 1.6 mA
